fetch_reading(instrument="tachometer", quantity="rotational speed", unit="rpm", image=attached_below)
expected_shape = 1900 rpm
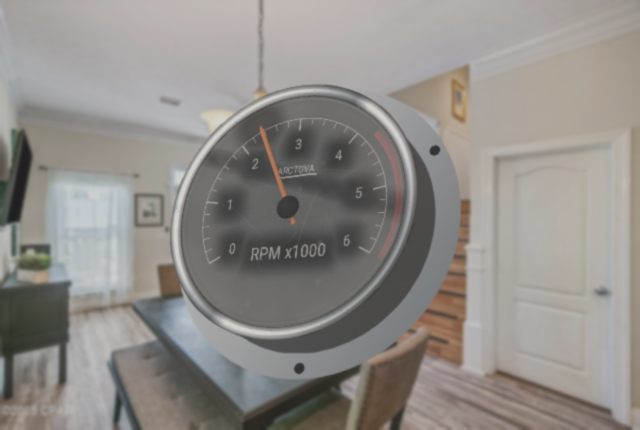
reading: 2400 rpm
